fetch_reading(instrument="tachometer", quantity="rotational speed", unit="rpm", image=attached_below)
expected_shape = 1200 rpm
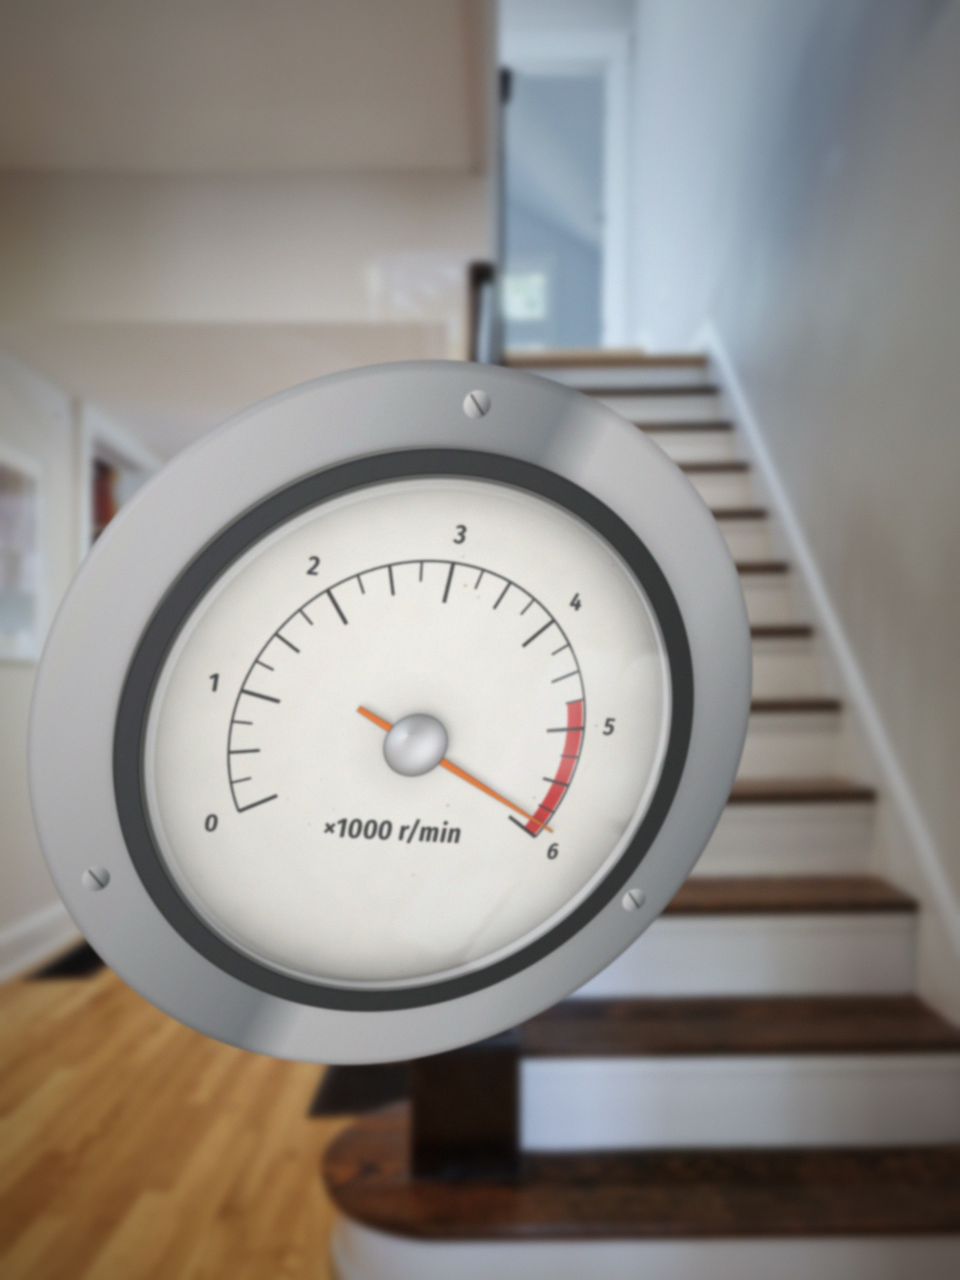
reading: 5875 rpm
